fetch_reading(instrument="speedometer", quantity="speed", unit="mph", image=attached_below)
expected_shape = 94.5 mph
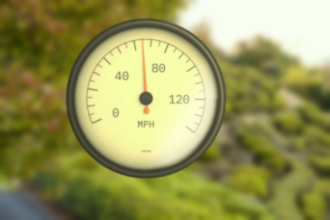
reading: 65 mph
